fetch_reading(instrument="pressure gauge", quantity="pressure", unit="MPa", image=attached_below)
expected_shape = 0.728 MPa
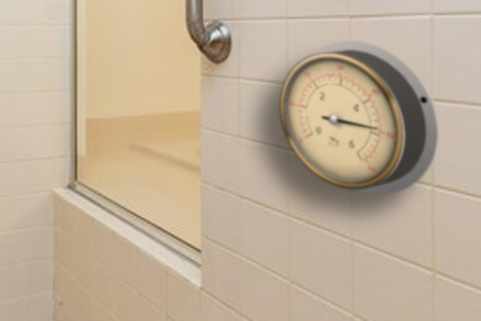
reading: 4.8 MPa
